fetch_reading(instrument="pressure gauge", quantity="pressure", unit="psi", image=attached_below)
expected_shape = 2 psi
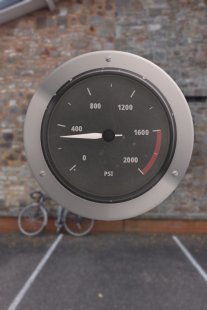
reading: 300 psi
